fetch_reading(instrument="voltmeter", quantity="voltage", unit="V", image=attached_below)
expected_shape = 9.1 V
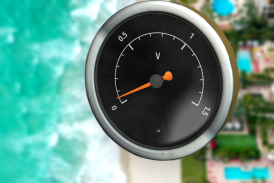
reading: 0.05 V
